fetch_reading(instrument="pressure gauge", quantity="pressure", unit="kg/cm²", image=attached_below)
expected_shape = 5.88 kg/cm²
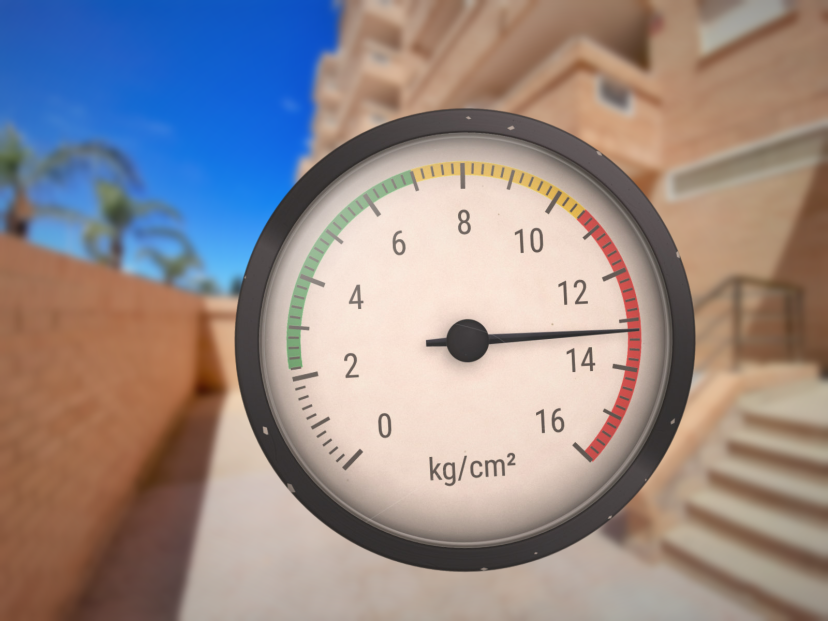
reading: 13.2 kg/cm²
